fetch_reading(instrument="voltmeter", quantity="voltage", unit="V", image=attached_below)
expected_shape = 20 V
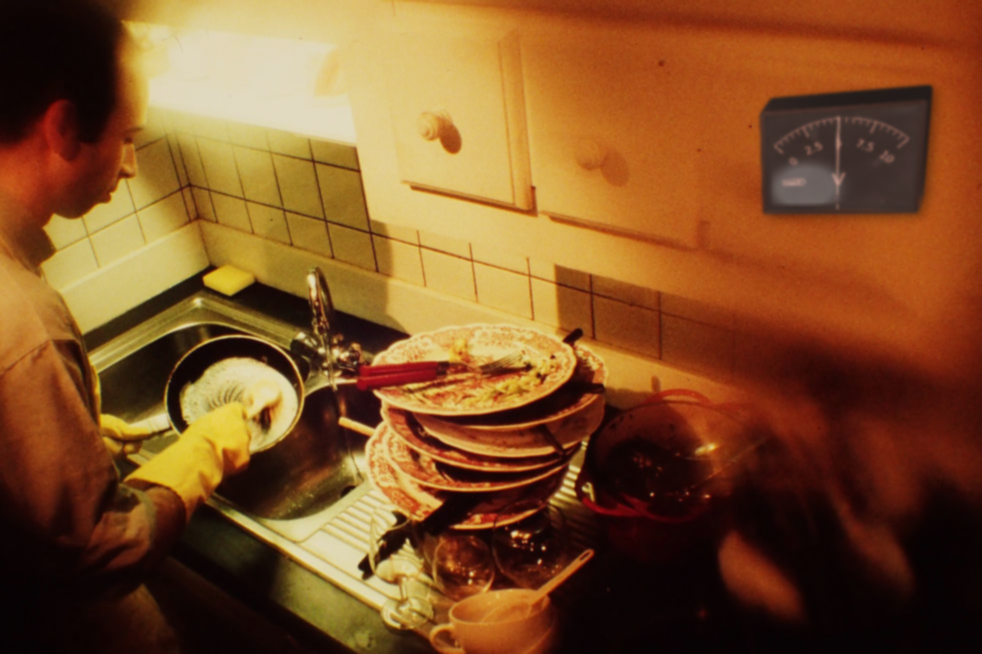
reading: 5 V
